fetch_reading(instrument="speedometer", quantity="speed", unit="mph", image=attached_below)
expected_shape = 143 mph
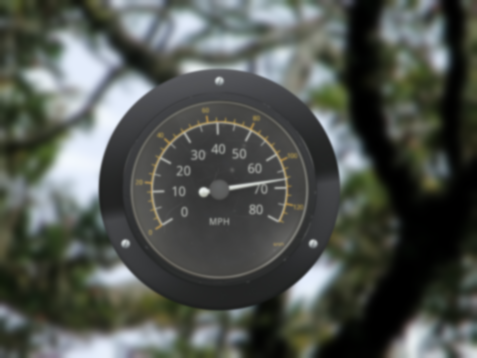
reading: 67.5 mph
